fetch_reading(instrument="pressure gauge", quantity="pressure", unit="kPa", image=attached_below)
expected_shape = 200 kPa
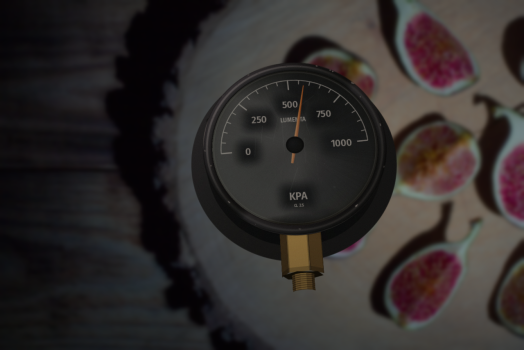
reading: 575 kPa
